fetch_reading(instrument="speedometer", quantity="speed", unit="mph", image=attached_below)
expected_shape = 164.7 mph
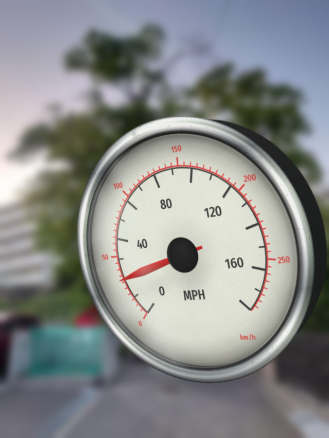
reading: 20 mph
